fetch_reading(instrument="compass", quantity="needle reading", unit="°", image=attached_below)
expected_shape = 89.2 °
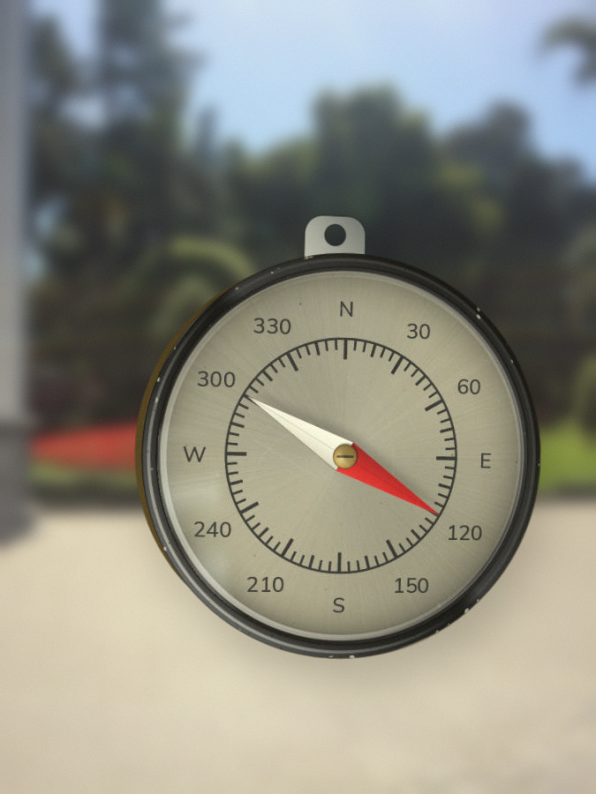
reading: 120 °
